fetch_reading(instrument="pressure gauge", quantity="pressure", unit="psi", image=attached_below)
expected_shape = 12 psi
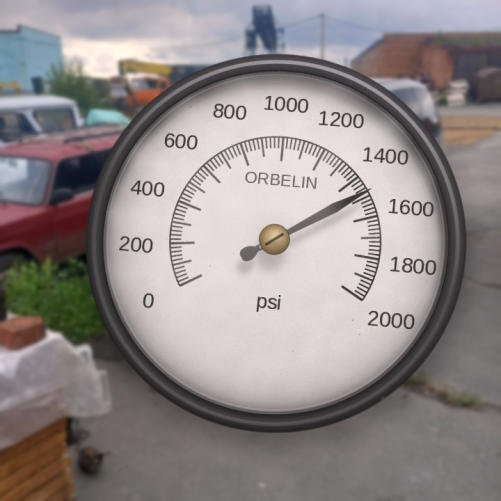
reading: 1480 psi
